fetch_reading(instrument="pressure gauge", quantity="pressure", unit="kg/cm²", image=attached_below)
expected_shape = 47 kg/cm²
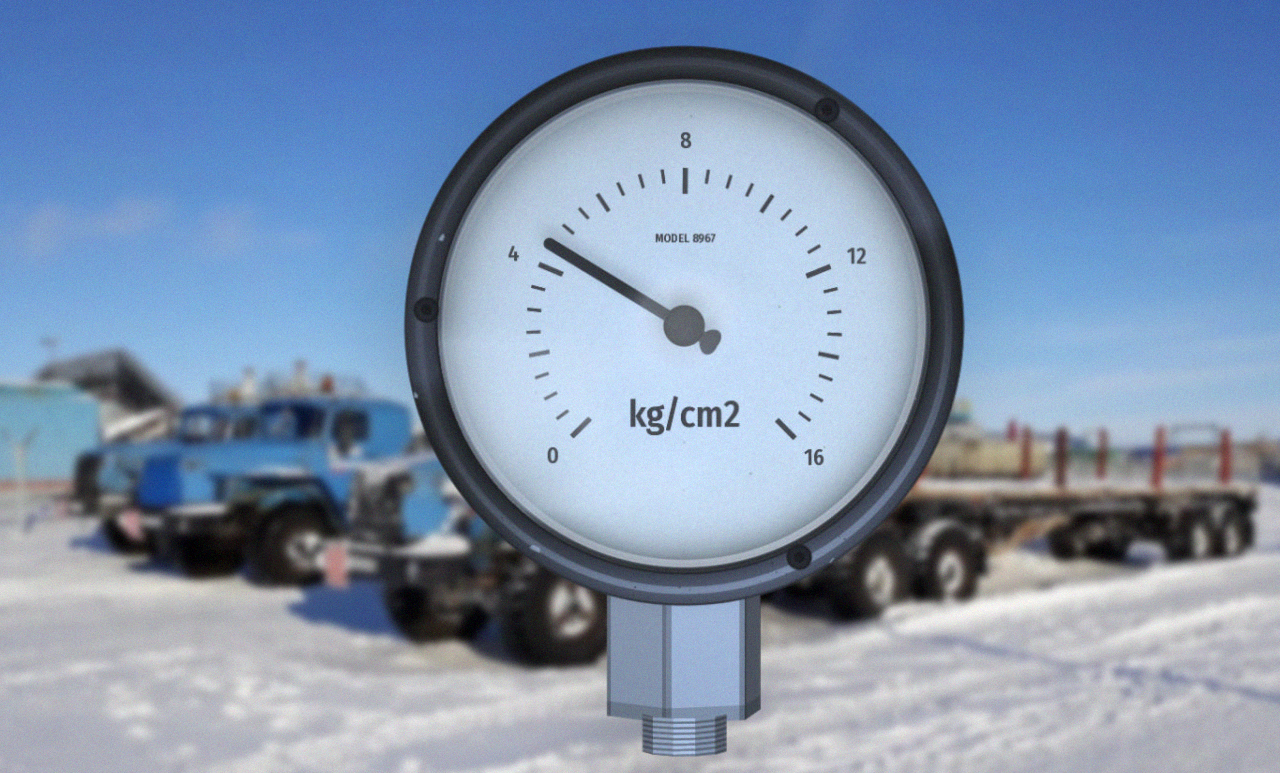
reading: 4.5 kg/cm²
